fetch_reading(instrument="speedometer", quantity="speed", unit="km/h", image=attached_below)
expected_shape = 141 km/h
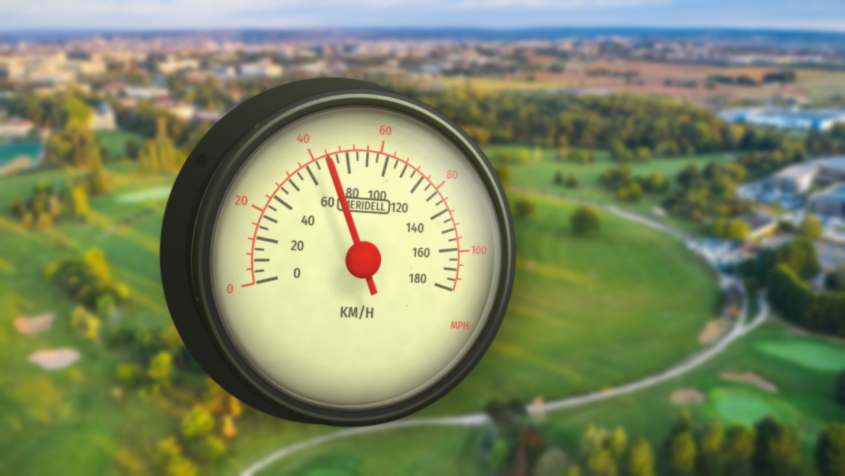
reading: 70 km/h
